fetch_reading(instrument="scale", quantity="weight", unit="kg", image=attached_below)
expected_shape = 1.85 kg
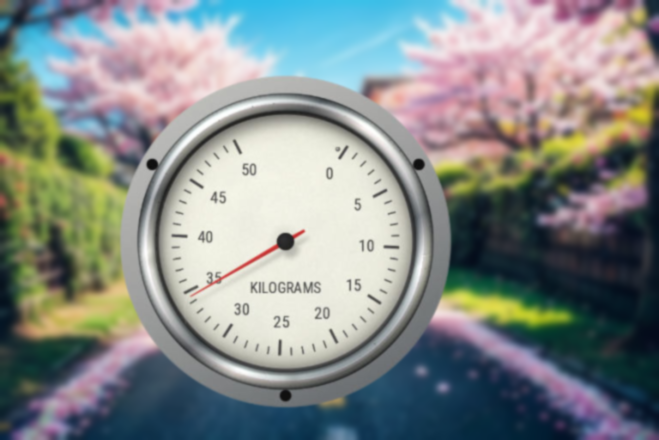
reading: 34.5 kg
